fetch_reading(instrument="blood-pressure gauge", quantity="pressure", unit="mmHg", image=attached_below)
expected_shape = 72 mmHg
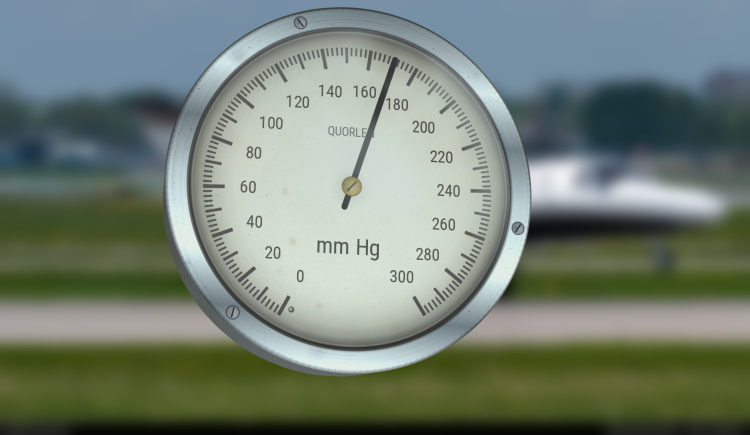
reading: 170 mmHg
